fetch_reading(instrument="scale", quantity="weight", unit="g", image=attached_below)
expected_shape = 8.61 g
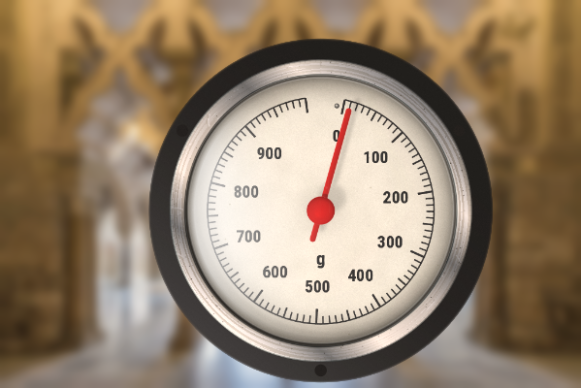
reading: 10 g
